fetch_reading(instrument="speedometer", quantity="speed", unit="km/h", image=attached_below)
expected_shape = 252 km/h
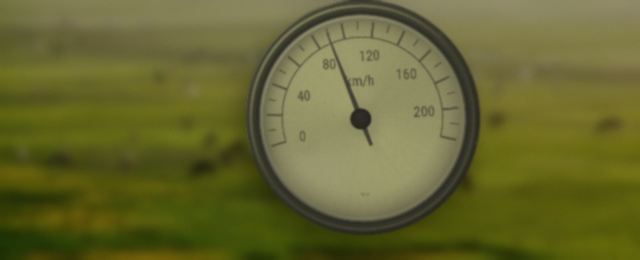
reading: 90 km/h
